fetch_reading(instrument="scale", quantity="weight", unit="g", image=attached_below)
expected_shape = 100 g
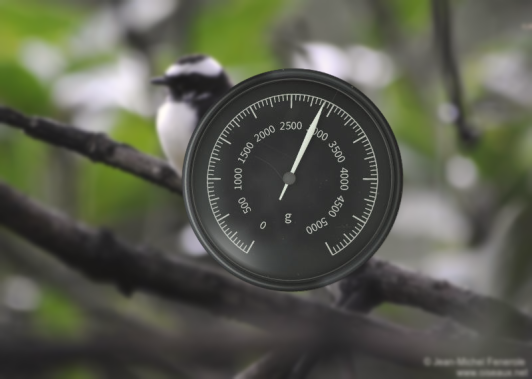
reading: 2900 g
